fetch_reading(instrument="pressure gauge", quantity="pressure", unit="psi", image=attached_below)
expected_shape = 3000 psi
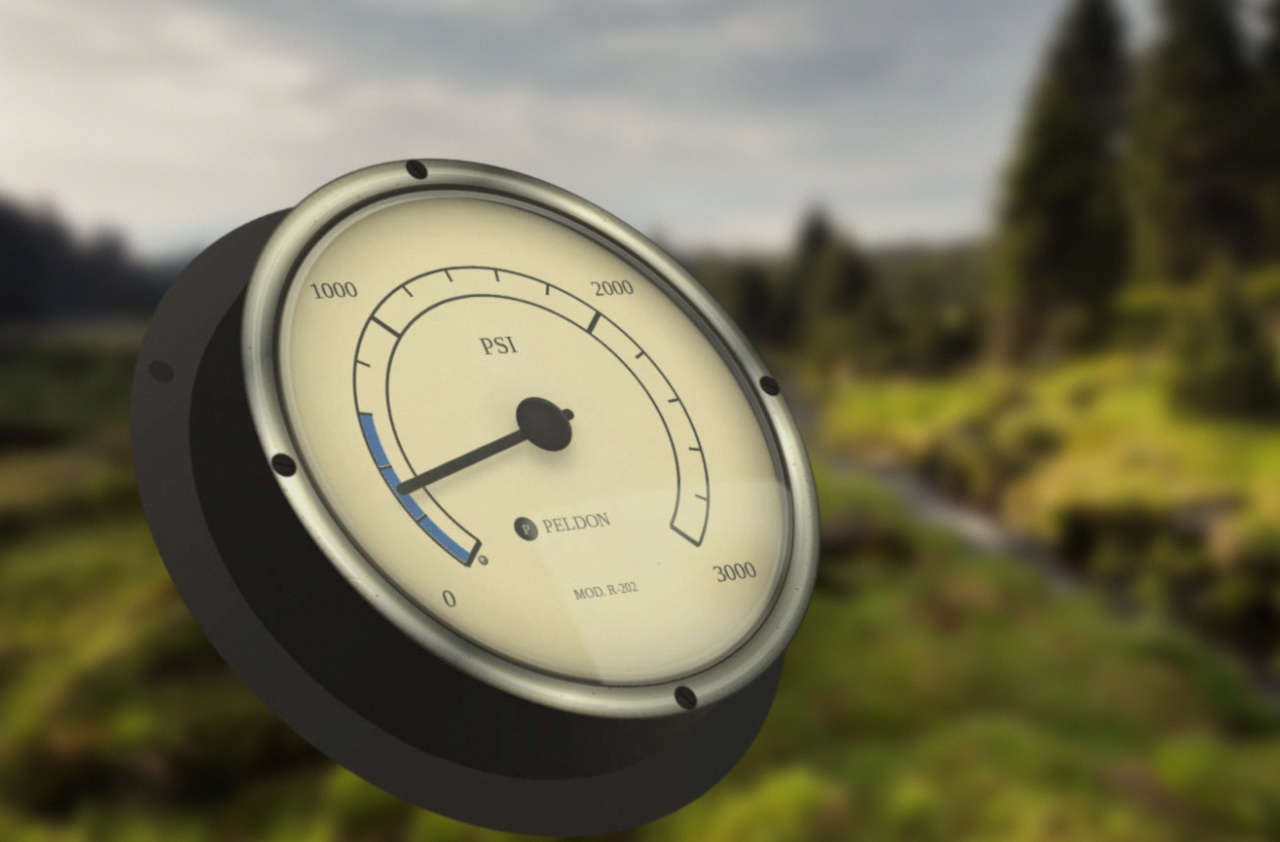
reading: 300 psi
